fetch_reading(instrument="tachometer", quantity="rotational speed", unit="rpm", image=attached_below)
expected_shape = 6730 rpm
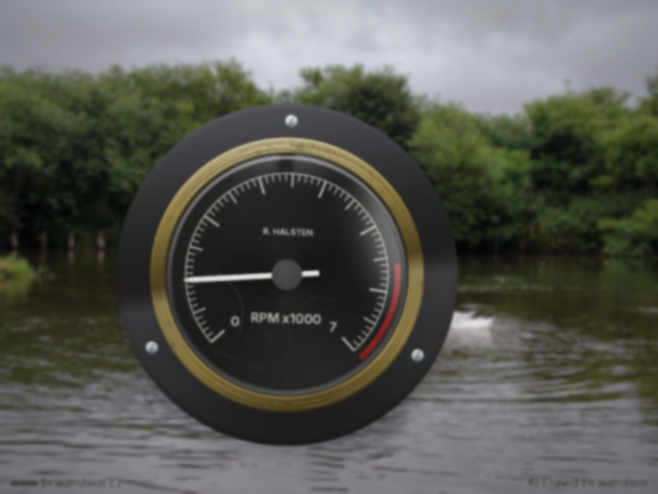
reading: 1000 rpm
